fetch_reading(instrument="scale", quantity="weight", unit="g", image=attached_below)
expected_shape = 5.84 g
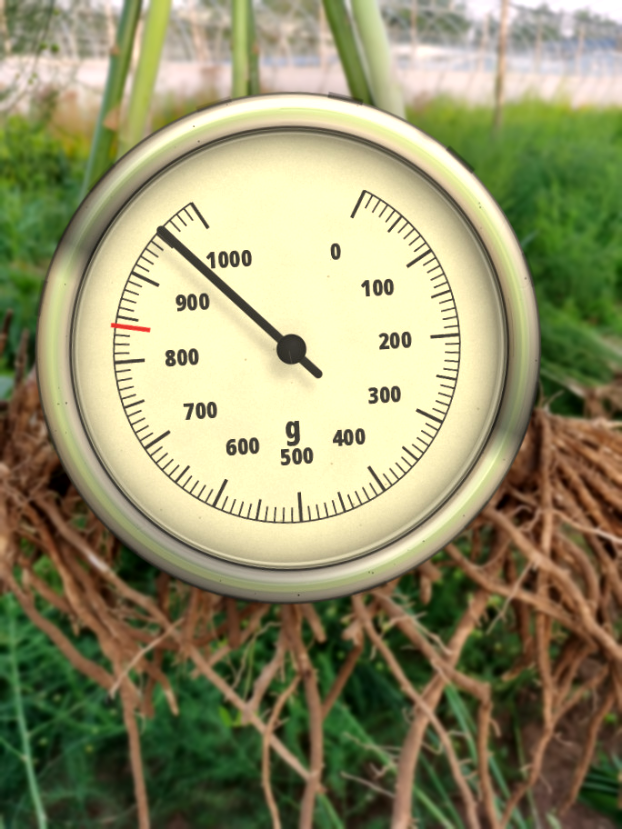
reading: 955 g
